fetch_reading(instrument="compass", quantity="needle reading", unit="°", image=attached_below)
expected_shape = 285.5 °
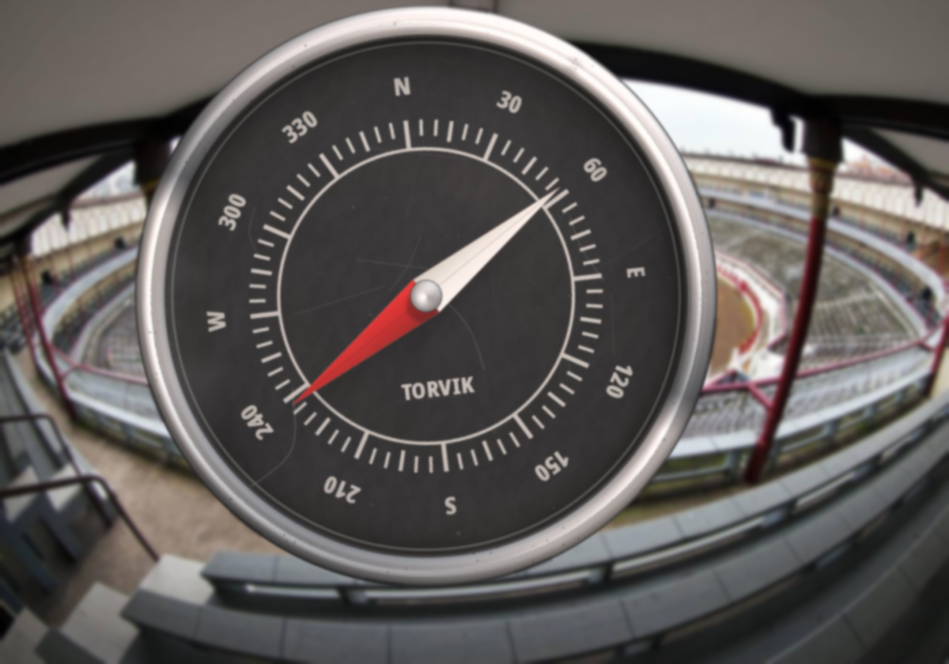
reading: 237.5 °
